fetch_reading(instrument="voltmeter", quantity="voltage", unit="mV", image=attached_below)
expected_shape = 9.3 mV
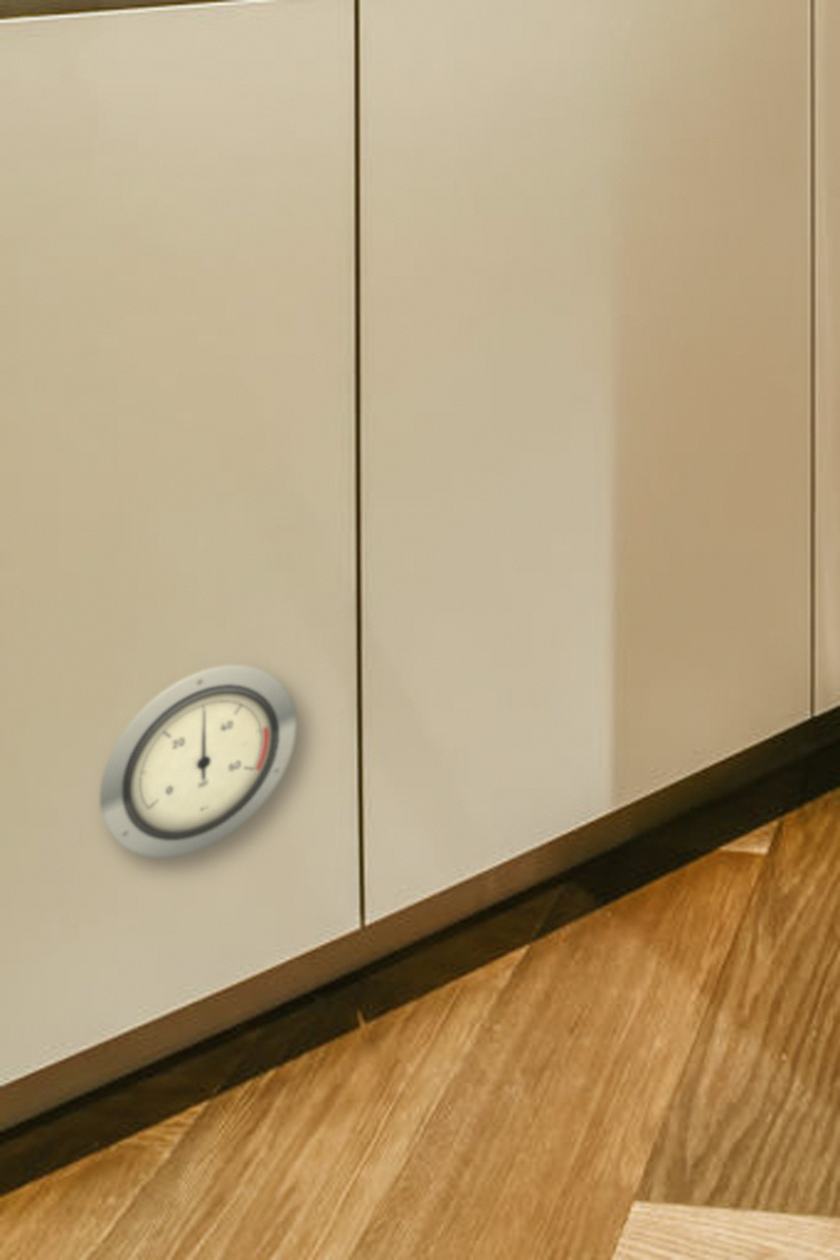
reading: 30 mV
